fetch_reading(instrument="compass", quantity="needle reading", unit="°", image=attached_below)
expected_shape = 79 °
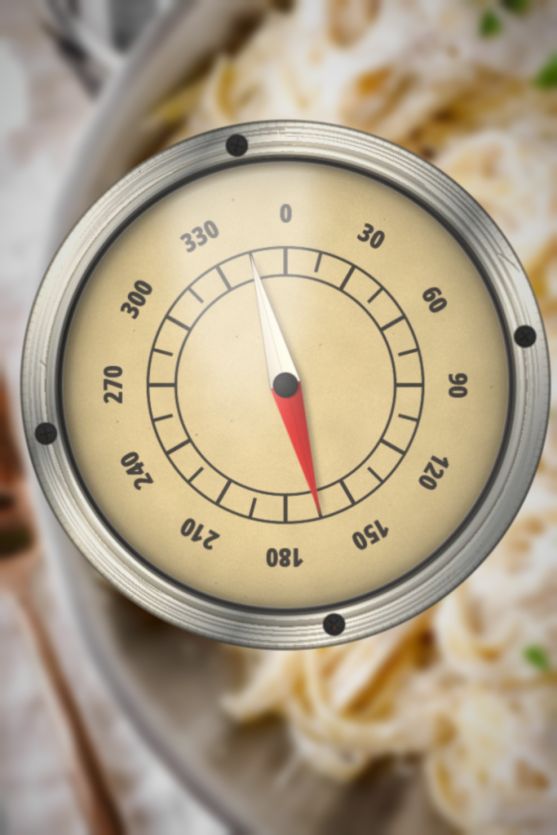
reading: 165 °
